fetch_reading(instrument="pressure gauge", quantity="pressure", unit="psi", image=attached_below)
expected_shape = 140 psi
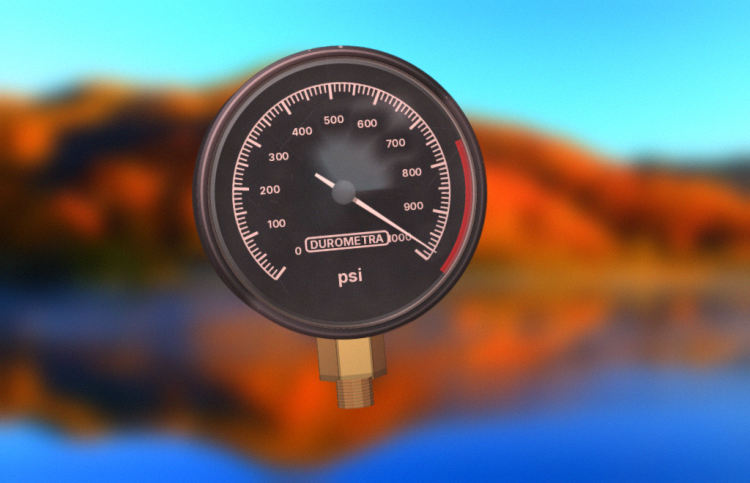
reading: 980 psi
